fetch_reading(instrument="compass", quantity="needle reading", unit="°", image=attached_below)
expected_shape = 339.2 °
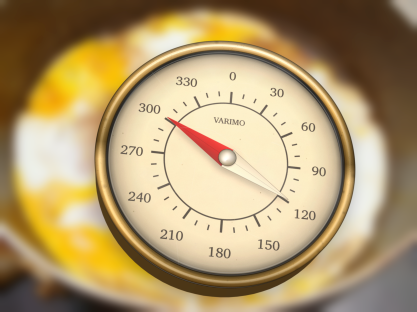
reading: 300 °
